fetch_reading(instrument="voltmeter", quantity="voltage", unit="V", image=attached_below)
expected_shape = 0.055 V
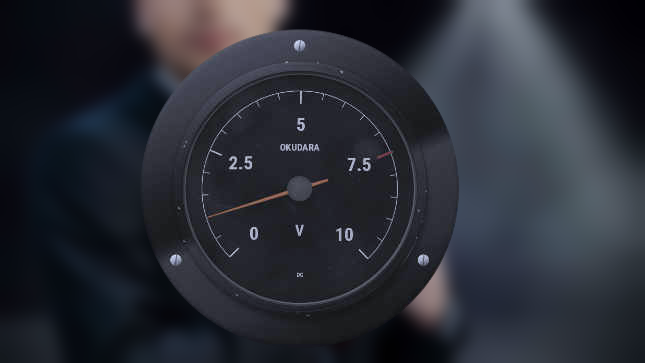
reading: 1 V
